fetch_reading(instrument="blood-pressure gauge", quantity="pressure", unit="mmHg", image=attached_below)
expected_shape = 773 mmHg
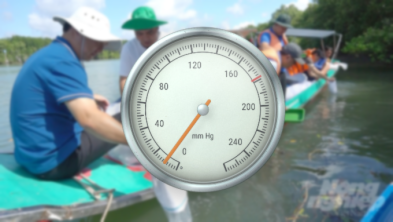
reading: 10 mmHg
